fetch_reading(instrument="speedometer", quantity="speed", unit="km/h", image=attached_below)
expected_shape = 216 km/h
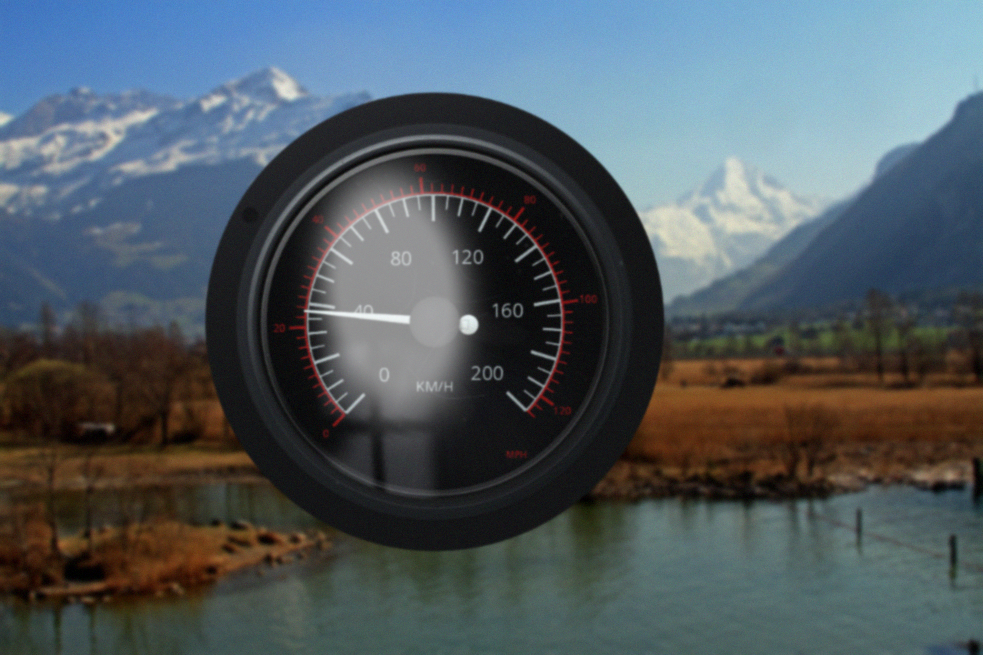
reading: 37.5 km/h
